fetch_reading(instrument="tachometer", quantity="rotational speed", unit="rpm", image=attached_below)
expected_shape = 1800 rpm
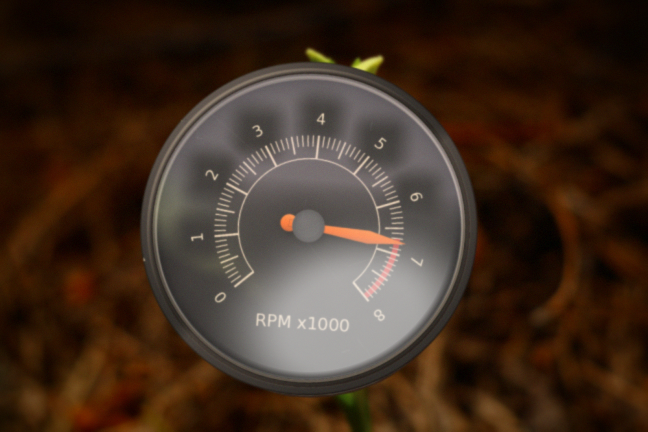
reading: 6800 rpm
